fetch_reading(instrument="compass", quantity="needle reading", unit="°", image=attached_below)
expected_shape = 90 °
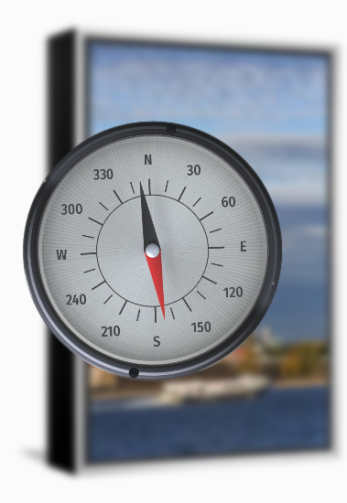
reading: 172.5 °
